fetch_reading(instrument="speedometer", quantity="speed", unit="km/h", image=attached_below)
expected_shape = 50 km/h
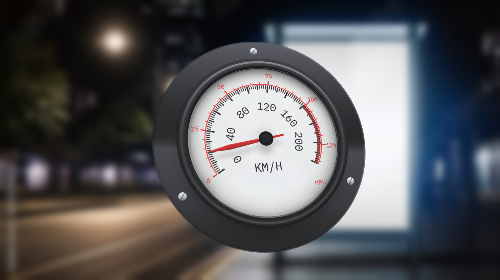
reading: 20 km/h
